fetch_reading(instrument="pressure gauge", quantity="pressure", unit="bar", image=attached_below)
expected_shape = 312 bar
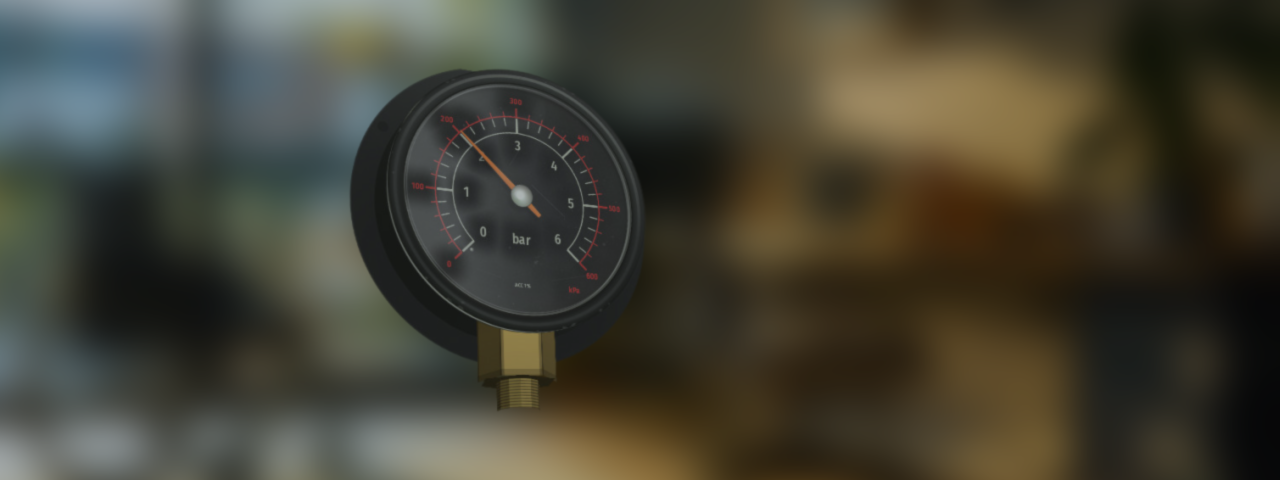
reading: 2 bar
